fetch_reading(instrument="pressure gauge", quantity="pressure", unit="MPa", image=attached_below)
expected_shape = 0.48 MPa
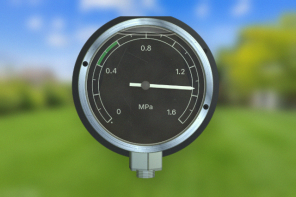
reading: 1.35 MPa
